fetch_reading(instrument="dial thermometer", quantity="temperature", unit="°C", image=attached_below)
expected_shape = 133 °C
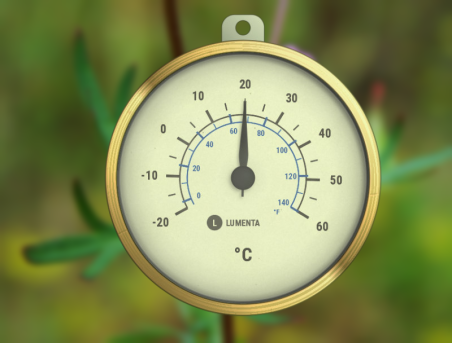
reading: 20 °C
